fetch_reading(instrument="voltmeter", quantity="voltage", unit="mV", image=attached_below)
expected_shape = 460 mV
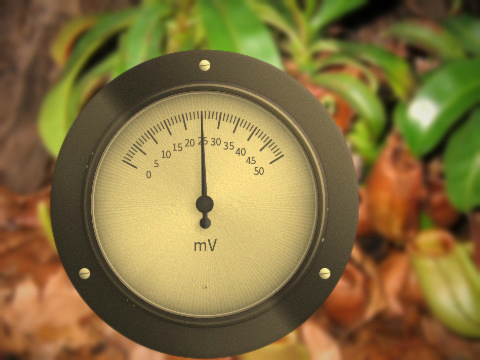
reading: 25 mV
